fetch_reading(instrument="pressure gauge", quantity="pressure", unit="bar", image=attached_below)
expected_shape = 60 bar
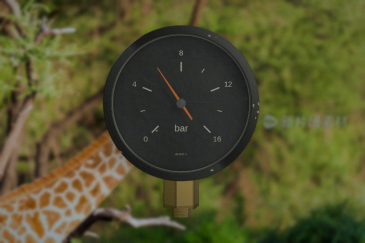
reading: 6 bar
